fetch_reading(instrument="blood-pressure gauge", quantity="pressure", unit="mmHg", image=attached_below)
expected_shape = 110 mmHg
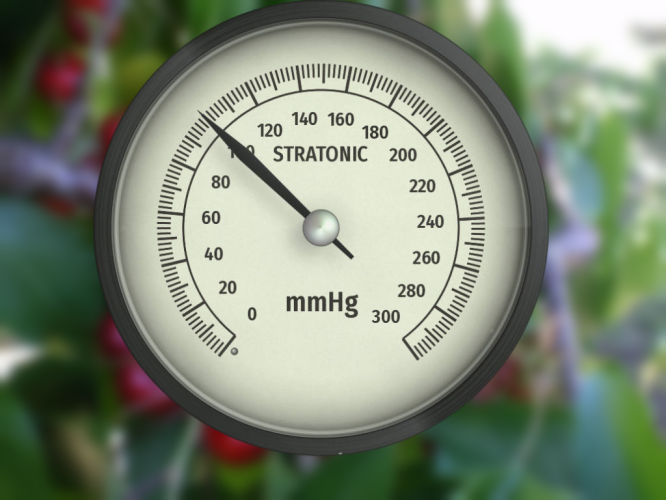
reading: 100 mmHg
